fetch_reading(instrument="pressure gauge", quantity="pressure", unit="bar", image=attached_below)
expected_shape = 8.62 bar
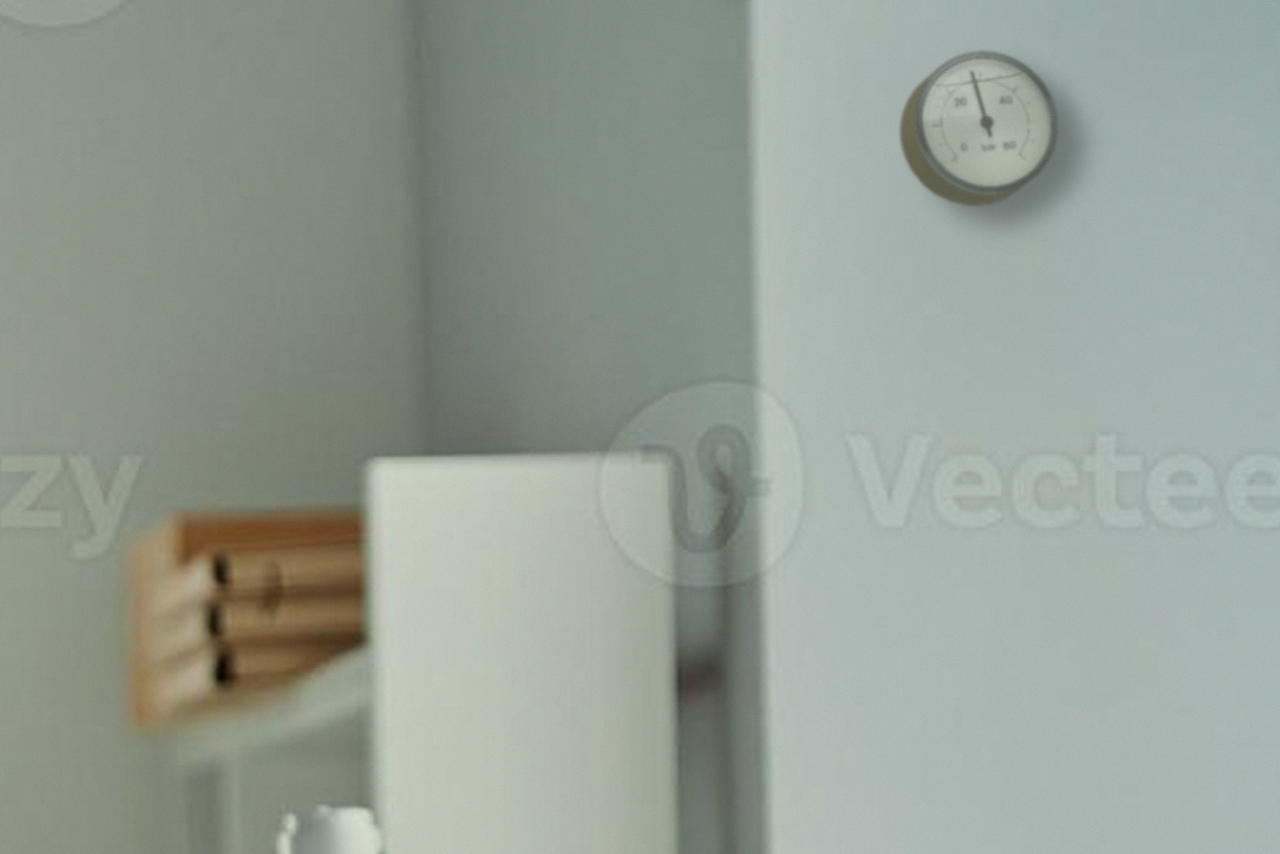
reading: 27.5 bar
